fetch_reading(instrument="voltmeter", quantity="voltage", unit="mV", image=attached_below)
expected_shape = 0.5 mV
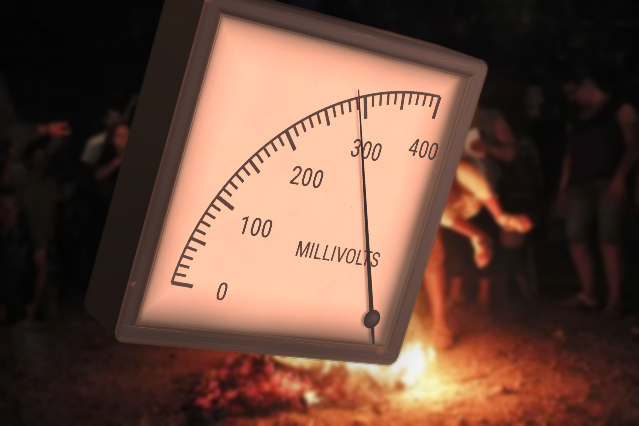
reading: 290 mV
